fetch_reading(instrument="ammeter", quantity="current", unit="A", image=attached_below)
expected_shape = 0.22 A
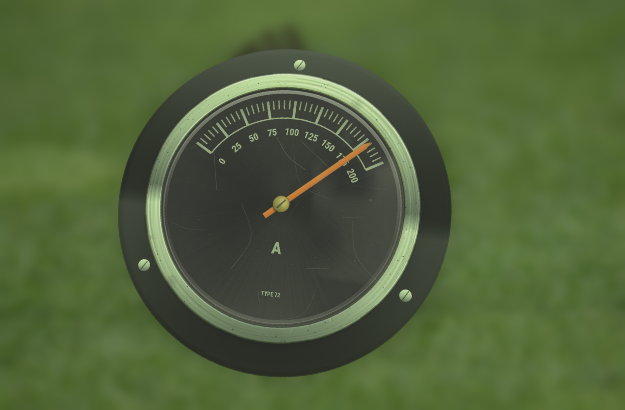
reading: 180 A
